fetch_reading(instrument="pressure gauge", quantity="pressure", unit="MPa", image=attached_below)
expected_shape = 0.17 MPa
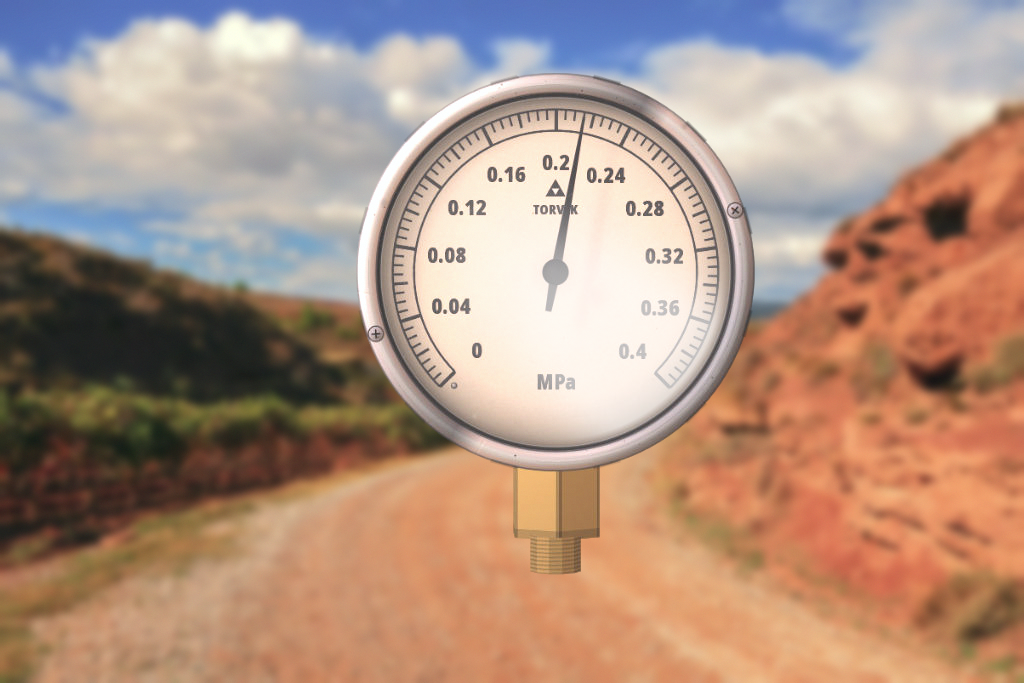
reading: 0.215 MPa
